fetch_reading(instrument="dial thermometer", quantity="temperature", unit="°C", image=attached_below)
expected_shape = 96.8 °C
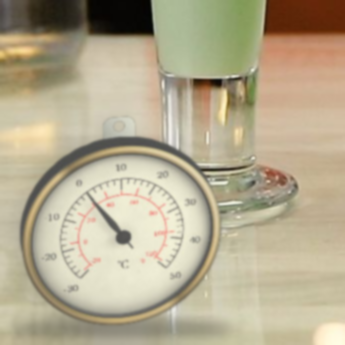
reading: 0 °C
